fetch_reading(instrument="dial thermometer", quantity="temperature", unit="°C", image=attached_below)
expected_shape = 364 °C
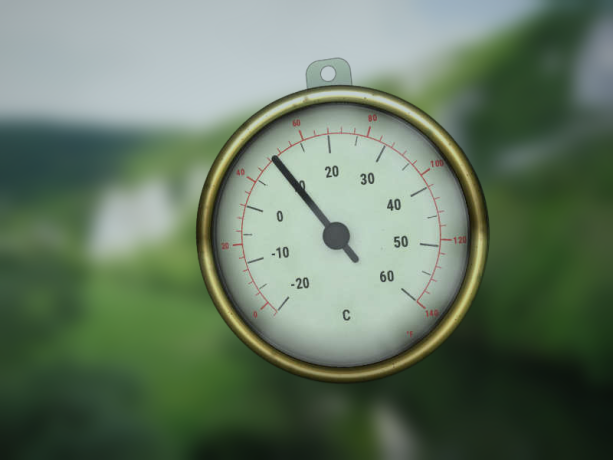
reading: 10 °C
